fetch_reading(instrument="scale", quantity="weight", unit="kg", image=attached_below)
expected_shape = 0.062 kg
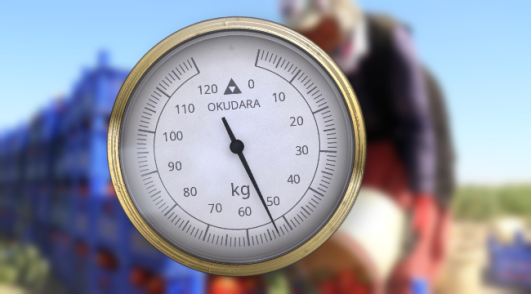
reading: 53 kg
